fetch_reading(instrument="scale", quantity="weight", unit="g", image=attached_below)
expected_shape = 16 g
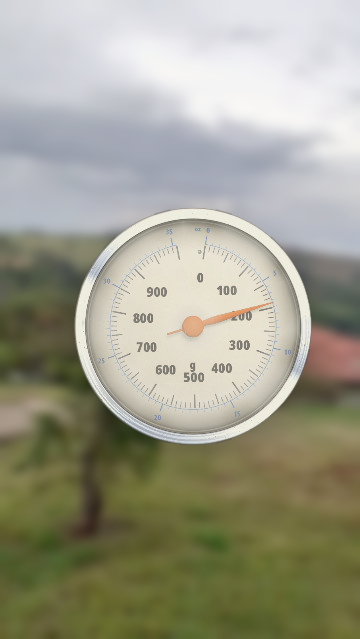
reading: 190 g
